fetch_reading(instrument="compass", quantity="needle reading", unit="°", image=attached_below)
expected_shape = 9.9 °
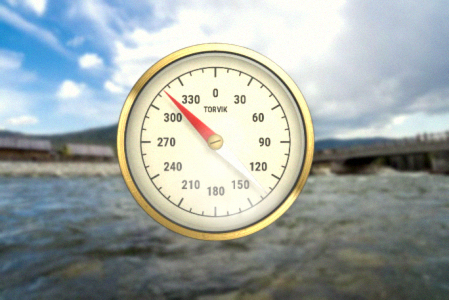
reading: 315 °
